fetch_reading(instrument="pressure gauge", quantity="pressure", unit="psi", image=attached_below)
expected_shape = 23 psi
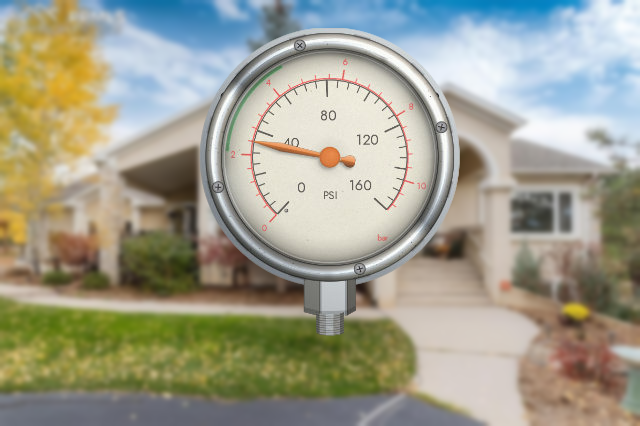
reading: 35 psi
